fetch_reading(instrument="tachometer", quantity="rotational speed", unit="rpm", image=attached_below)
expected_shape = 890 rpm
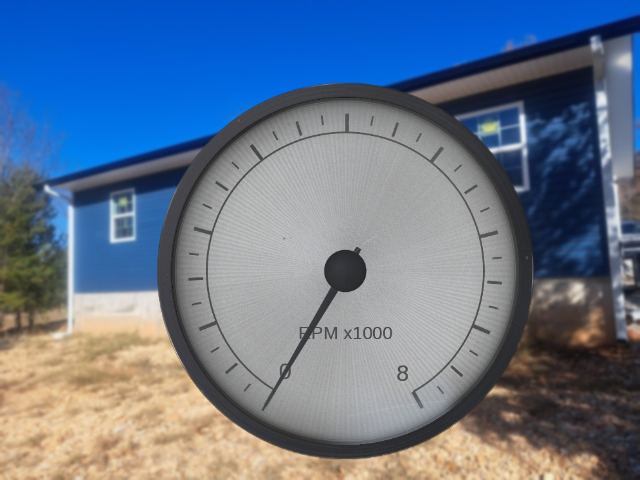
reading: 0 rpm
